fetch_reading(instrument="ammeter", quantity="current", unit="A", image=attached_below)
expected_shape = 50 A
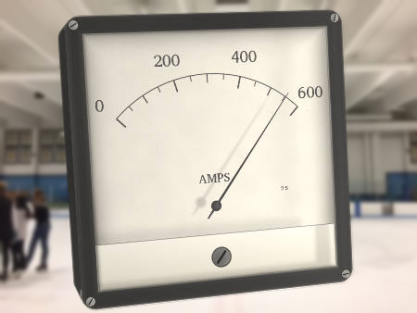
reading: 550 A
